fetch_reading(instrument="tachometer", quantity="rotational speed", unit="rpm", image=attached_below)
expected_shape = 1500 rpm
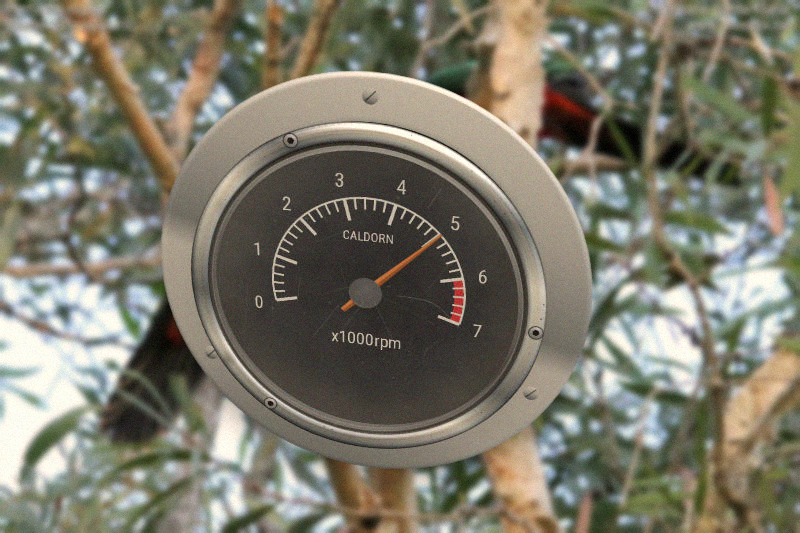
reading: 5000 rpm
